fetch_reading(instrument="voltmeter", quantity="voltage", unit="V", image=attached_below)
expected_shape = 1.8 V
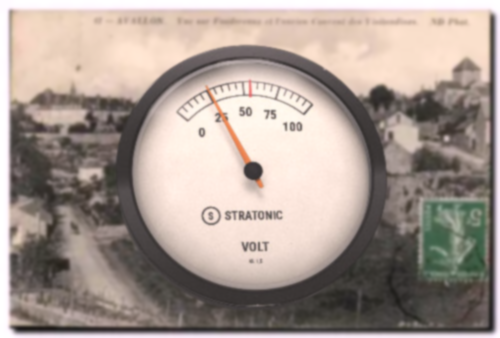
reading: 25 V
